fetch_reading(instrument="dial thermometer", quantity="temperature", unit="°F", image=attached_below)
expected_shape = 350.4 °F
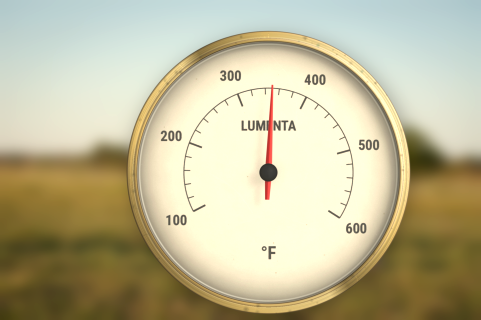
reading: 350 °F
